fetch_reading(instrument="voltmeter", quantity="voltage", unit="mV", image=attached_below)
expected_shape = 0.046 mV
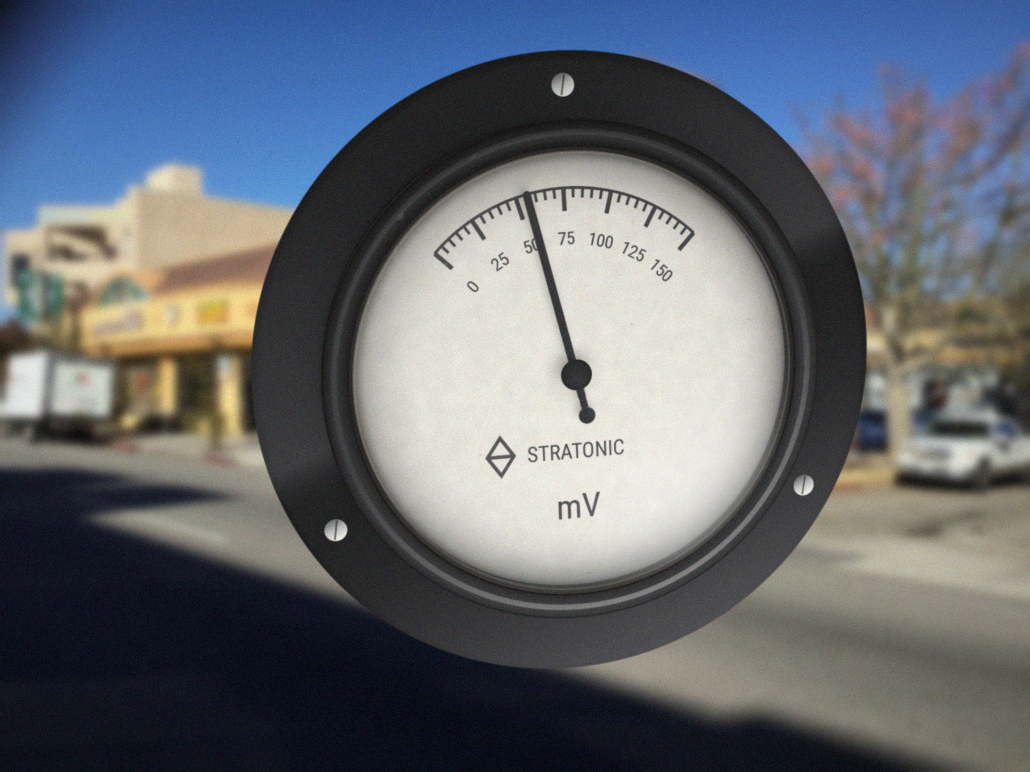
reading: 55 mV
